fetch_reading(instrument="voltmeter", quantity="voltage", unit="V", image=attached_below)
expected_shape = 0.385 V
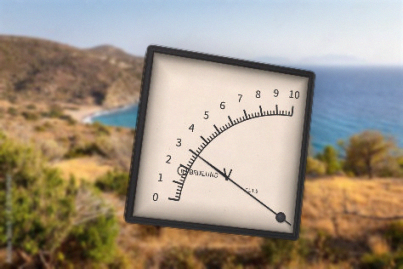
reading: 3 V
